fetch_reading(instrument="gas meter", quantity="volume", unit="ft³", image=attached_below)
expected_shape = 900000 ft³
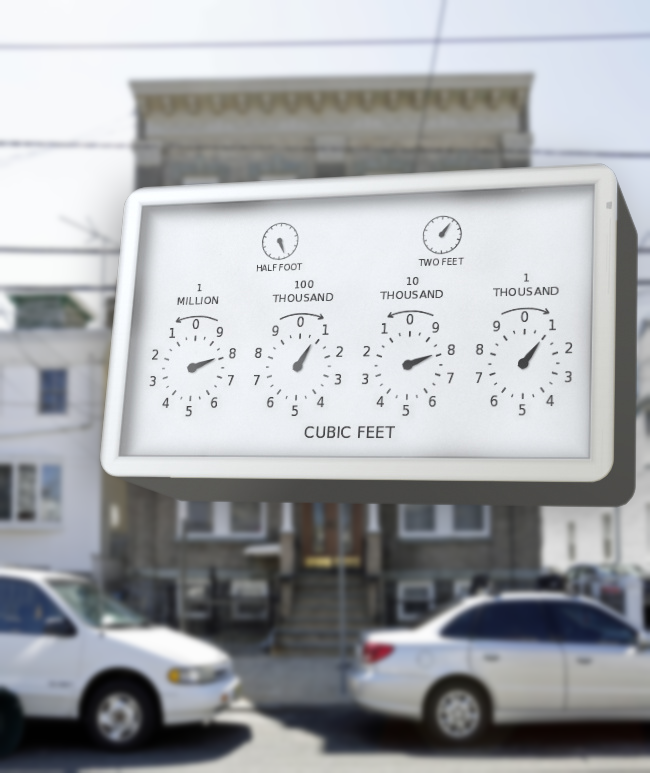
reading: 808100 ft³
